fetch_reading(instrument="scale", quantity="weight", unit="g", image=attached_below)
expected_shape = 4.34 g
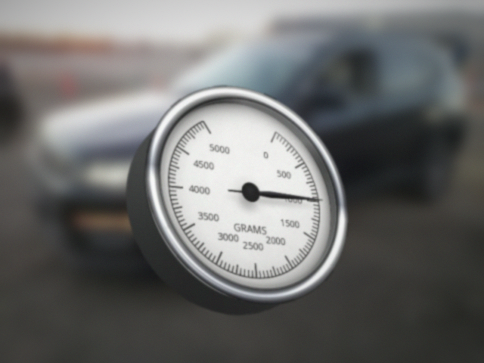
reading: 1000 g
